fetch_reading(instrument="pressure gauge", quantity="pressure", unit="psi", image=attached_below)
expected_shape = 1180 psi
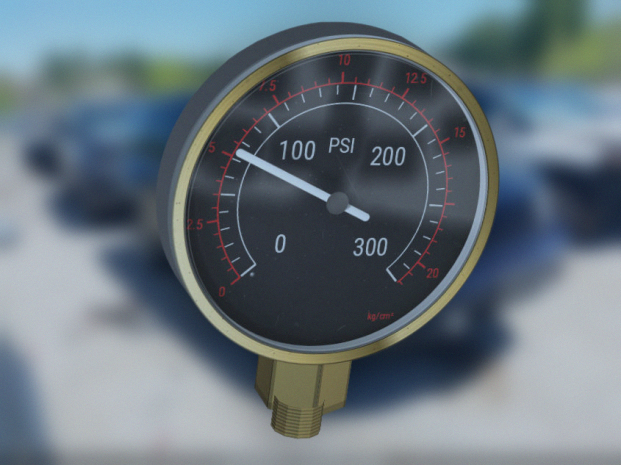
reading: 75 psi
